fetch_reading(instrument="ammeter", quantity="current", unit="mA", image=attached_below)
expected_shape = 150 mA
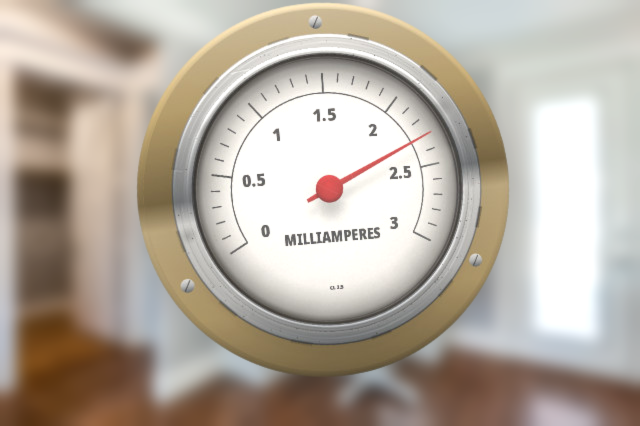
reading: 2.3 mA
